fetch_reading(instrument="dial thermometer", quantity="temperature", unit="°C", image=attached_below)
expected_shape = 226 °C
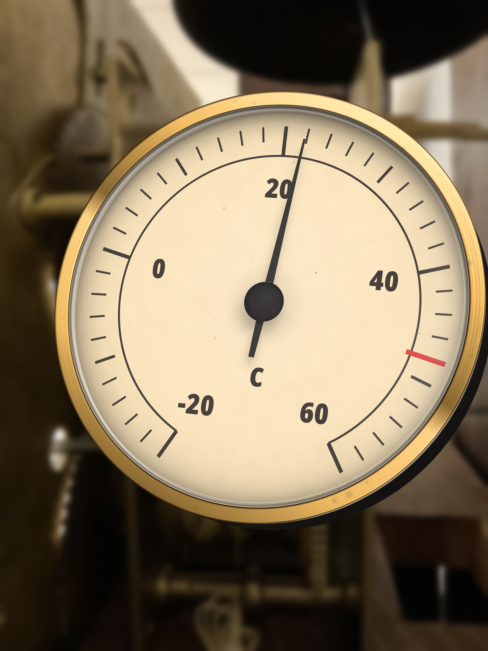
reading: 22 °C
